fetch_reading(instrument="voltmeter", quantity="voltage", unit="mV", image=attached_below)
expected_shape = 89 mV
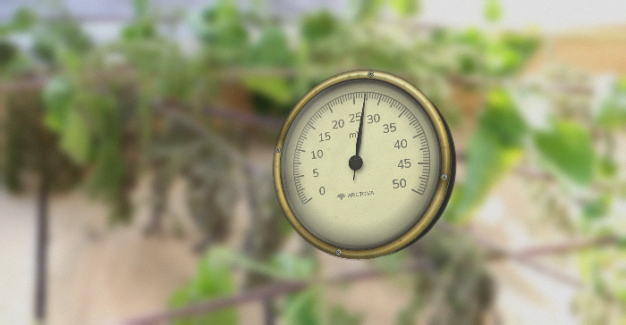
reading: 27.5 mV
